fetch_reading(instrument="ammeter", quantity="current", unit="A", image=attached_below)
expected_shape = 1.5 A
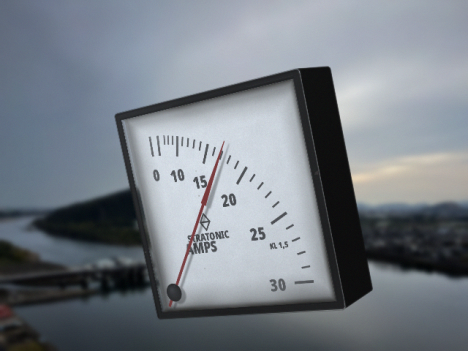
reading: 17 A
